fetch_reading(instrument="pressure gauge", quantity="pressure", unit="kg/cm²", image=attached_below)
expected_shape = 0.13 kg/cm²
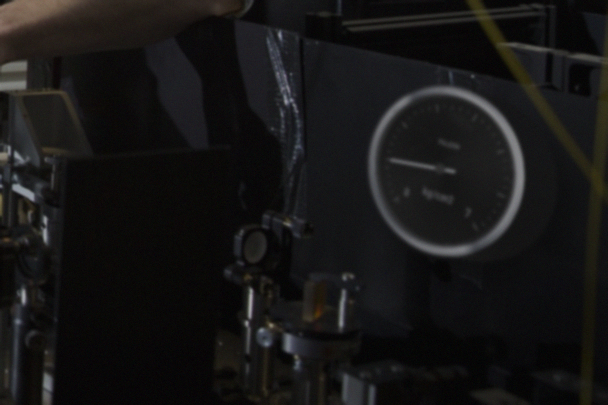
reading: 1 kg/cm²
